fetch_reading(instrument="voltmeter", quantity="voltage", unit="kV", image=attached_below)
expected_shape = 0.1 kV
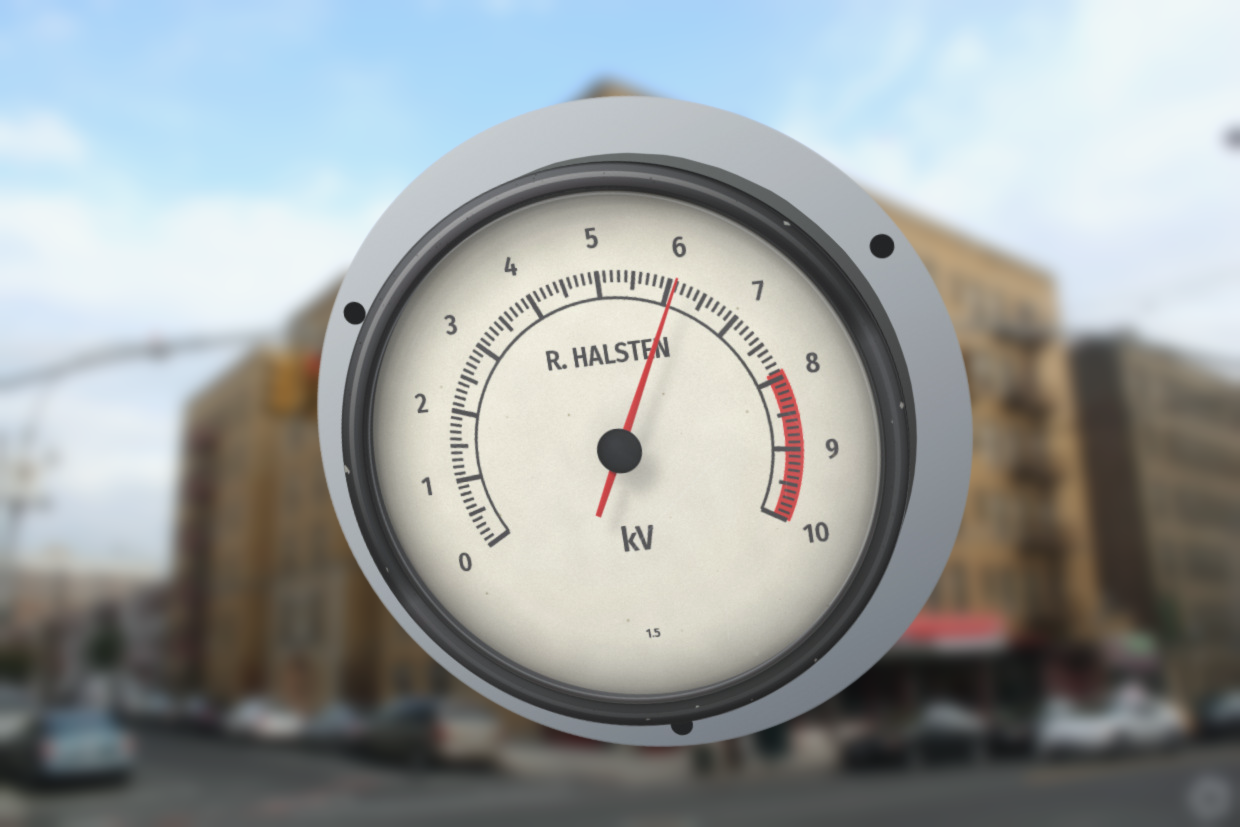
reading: 6.1 kV
